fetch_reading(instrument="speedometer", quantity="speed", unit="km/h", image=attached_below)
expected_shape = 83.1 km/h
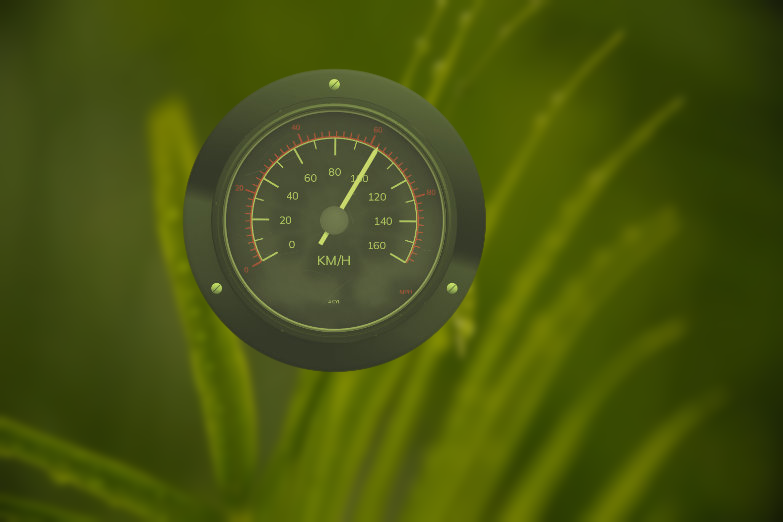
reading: 100 km/h
